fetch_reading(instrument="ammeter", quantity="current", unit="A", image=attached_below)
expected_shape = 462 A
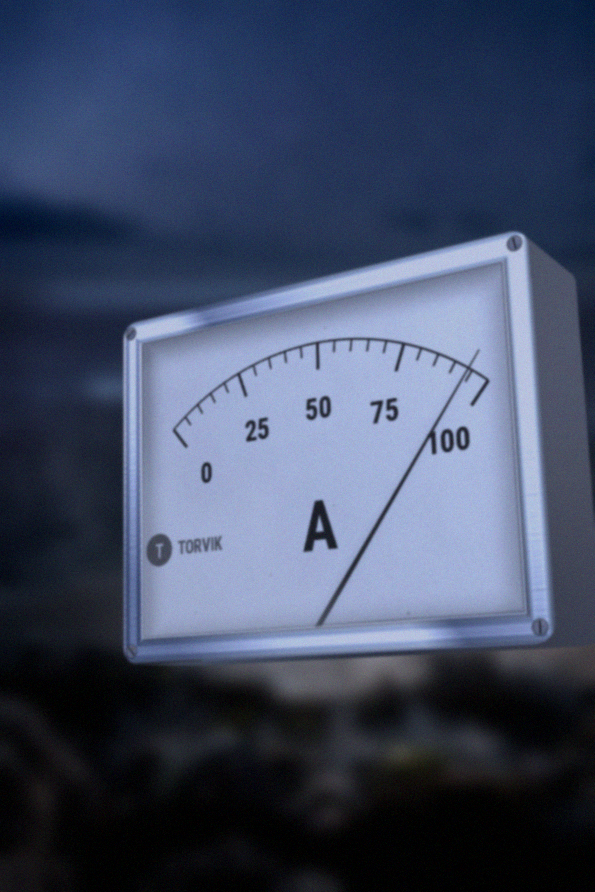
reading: 95 A
